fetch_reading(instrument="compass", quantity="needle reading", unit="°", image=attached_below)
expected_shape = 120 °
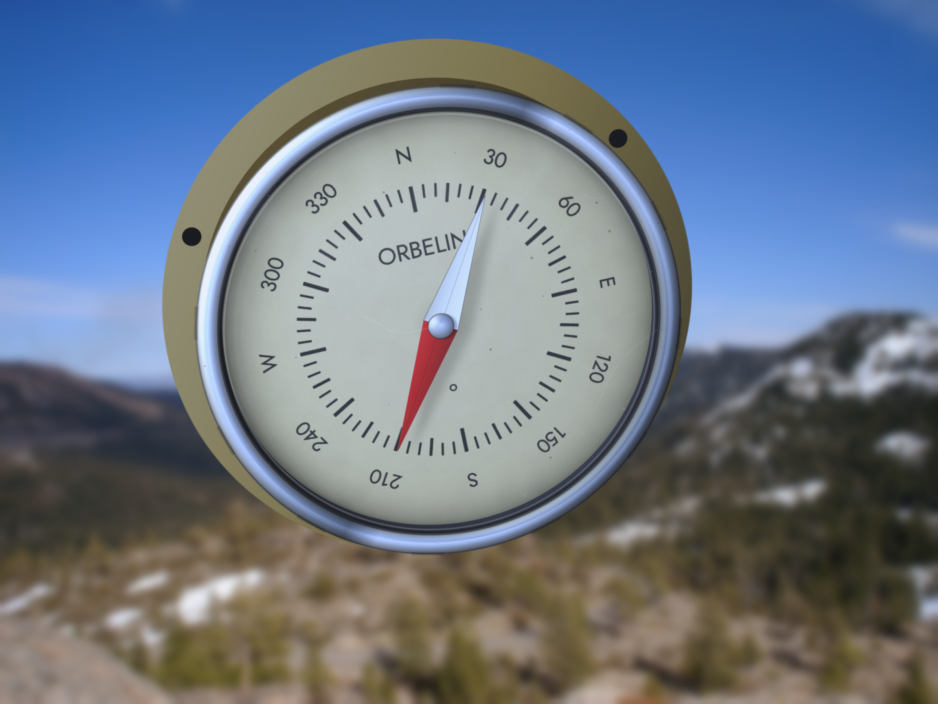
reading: 210 °
